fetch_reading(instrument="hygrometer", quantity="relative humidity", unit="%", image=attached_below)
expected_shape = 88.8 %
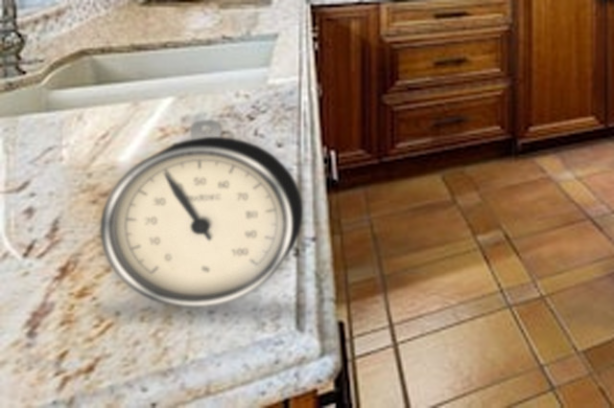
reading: 40 %
